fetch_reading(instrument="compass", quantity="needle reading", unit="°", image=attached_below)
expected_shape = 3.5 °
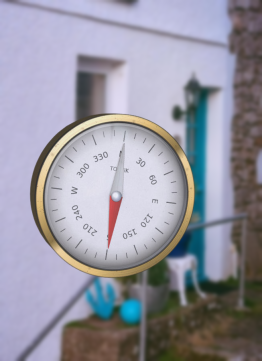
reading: 180 °
